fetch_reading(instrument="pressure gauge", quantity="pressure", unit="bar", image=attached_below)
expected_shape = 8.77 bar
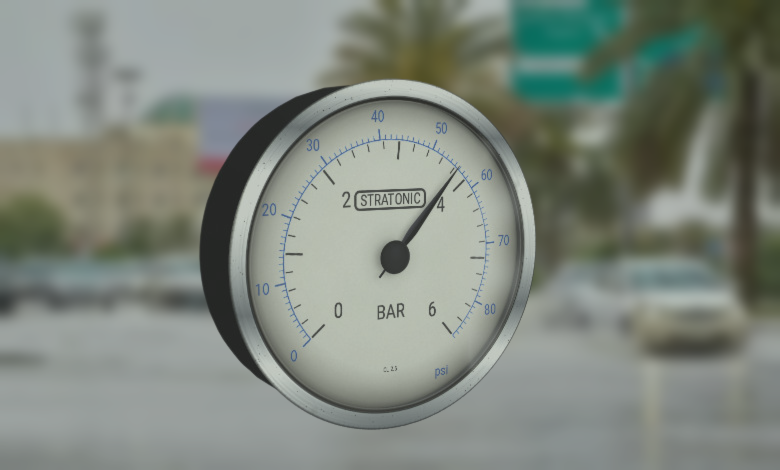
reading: 3.8 bar
